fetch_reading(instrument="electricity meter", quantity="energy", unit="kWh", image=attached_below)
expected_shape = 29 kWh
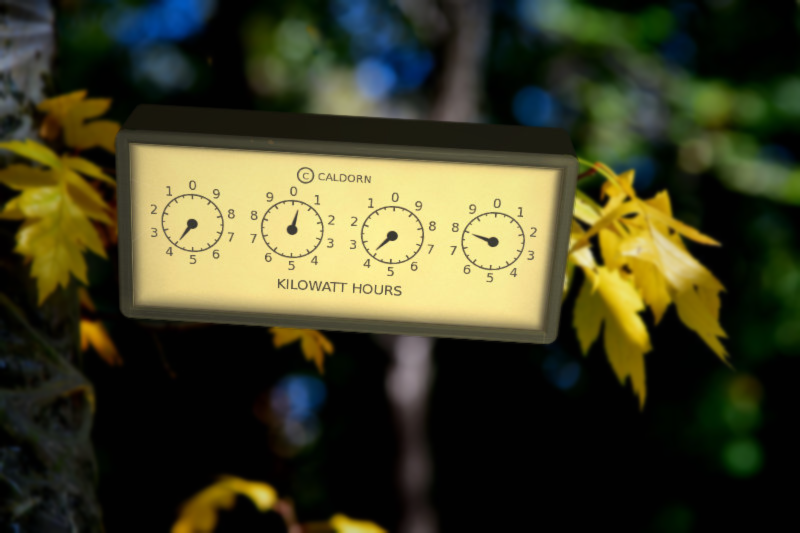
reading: 4038 kWh
